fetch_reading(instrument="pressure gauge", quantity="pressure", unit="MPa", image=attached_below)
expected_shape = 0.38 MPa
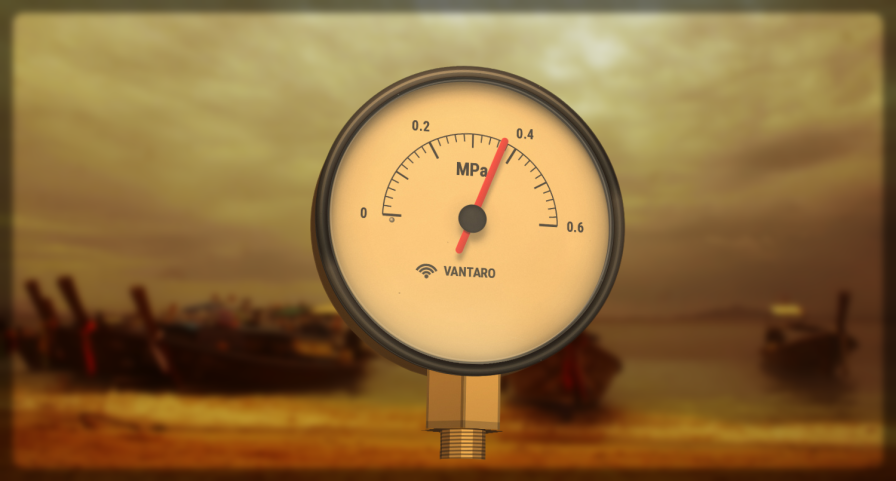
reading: 0.37 MPa
